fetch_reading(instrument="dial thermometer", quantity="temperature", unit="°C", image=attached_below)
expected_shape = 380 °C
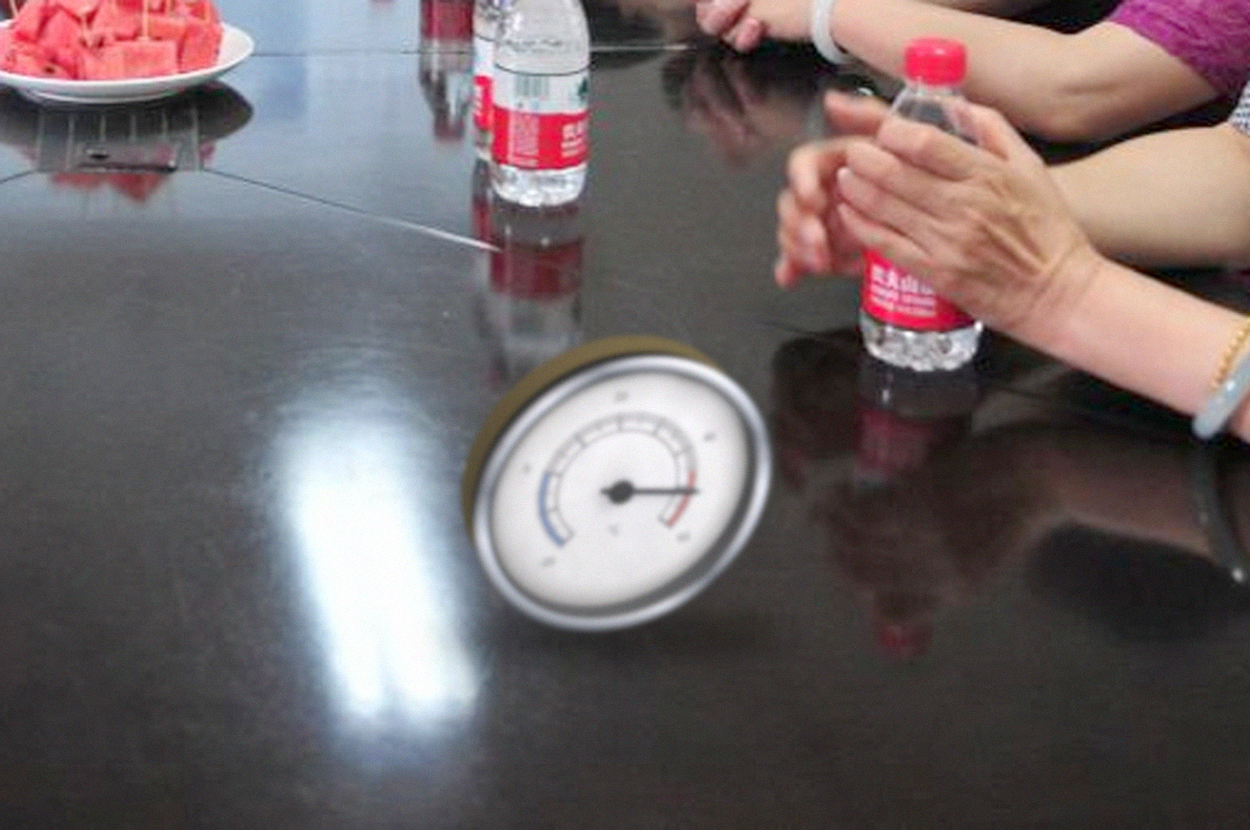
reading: 50 °C
